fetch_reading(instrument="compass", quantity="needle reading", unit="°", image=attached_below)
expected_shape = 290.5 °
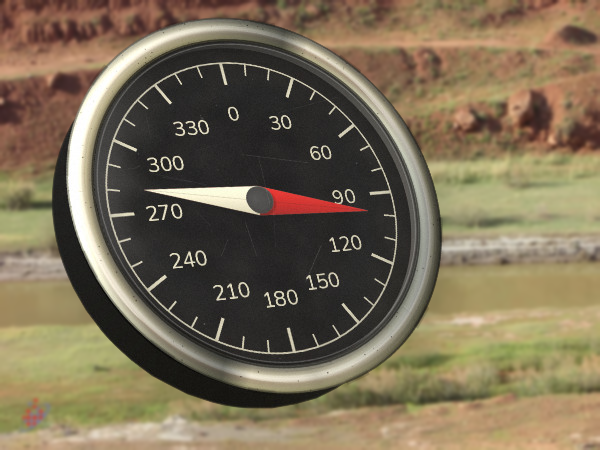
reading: 100 °
